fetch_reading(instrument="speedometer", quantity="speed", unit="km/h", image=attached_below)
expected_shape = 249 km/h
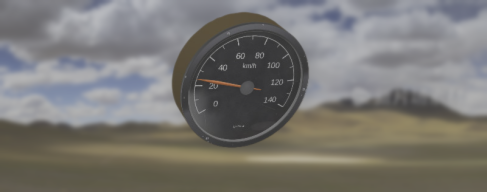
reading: 25 km/h
